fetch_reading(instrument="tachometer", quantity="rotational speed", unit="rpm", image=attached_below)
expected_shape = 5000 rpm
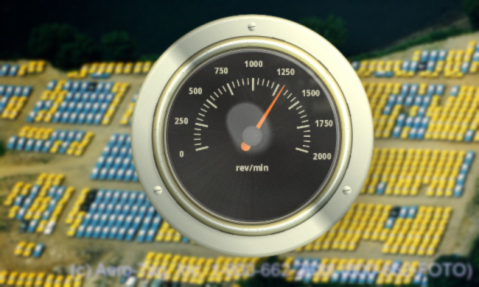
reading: 1300 rpm
